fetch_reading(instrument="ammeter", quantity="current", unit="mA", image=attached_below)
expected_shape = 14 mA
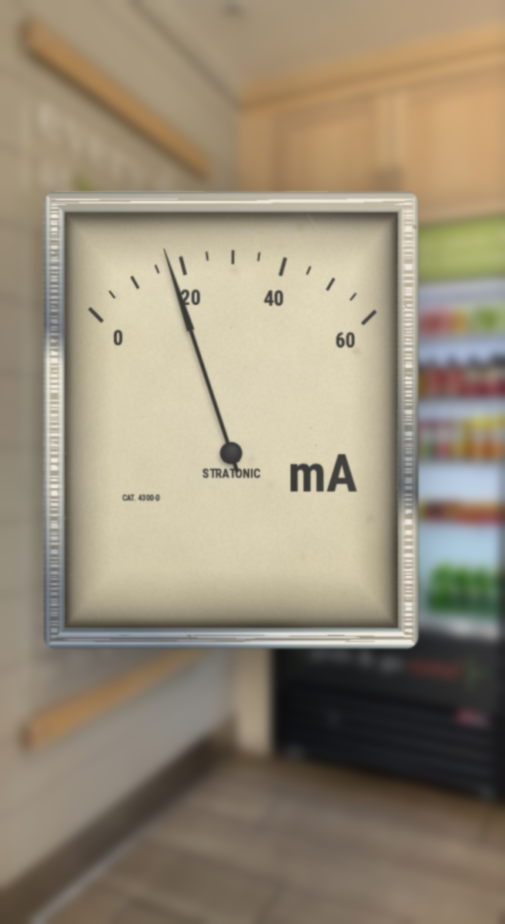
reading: 17.5 mA
